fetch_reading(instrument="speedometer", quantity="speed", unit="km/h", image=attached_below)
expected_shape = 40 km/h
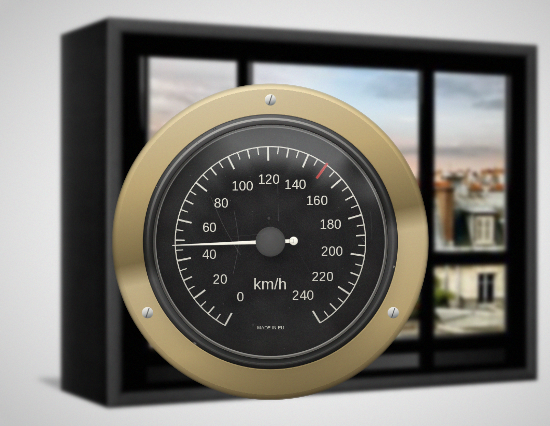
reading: 47.5 km/h
